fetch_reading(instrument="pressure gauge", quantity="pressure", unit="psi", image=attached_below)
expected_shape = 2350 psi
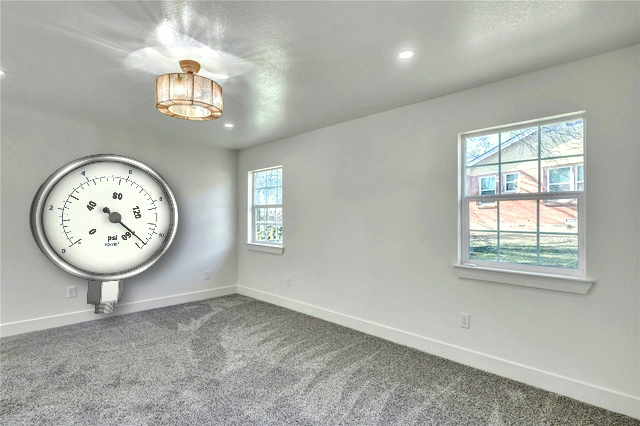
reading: 155 psi
